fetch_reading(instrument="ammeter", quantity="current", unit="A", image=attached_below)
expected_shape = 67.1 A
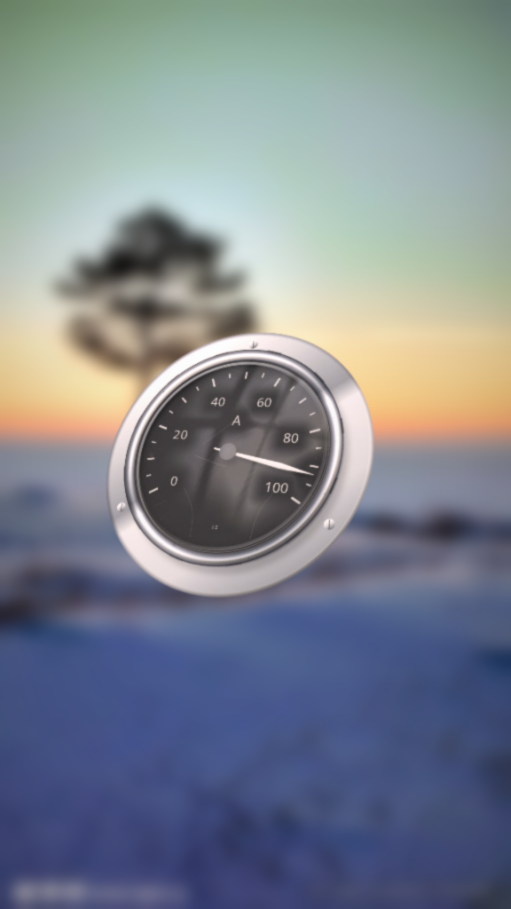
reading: 92.5 A
